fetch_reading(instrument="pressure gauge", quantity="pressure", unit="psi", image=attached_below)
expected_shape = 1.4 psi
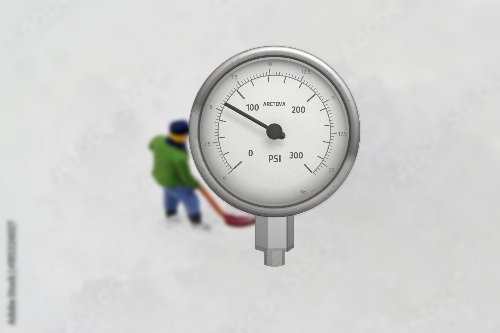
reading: 80 psi
